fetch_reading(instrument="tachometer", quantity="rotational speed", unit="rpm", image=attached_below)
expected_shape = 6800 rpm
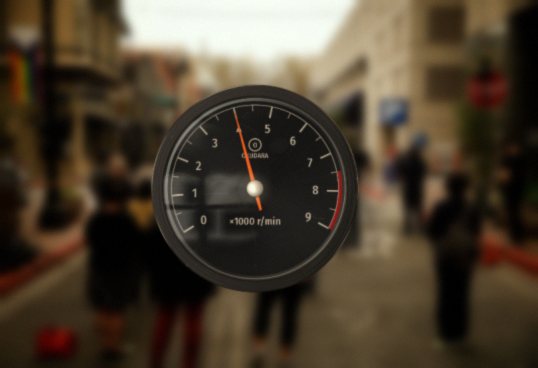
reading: 4000 rpm
